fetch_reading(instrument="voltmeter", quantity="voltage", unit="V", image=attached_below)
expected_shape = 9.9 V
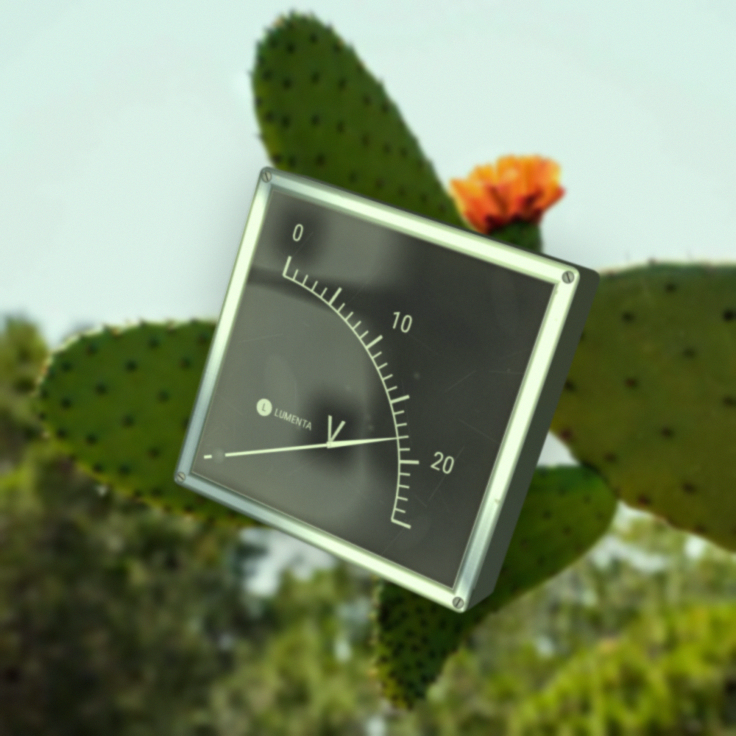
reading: 18 V
